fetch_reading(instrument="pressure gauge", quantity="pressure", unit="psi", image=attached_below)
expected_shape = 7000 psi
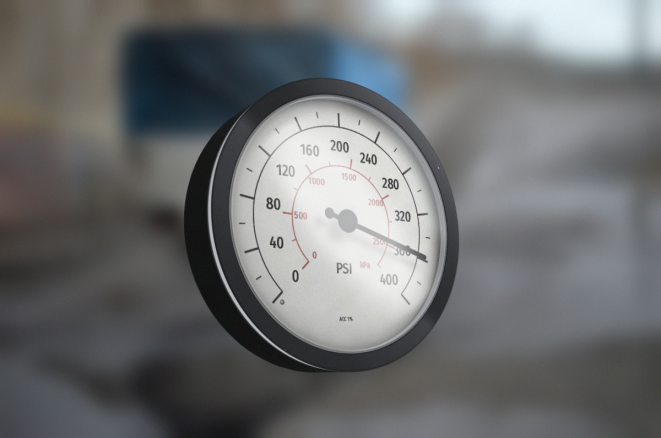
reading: 360 psi
